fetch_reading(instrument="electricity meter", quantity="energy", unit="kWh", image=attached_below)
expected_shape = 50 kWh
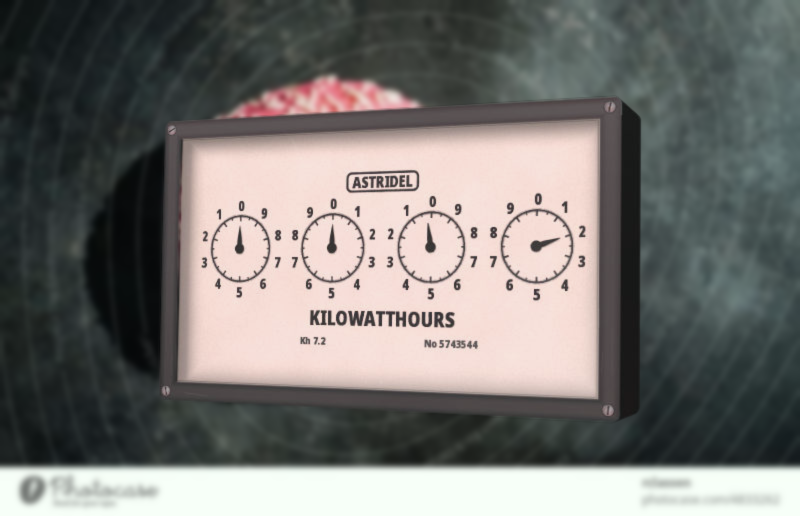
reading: 2 kWh
